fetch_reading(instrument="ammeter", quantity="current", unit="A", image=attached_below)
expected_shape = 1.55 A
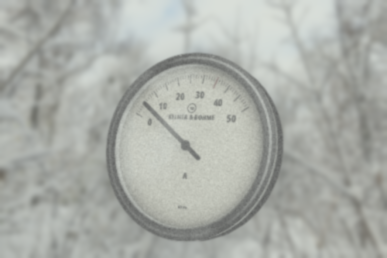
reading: 5 A
